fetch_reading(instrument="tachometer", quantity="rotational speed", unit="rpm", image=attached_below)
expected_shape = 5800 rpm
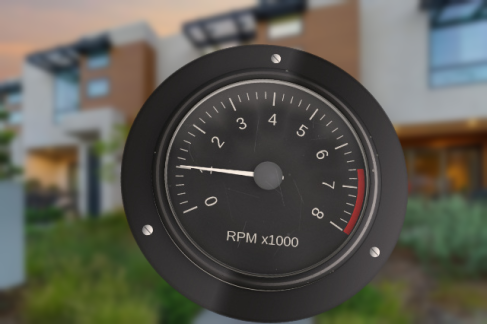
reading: 1000 rpm
